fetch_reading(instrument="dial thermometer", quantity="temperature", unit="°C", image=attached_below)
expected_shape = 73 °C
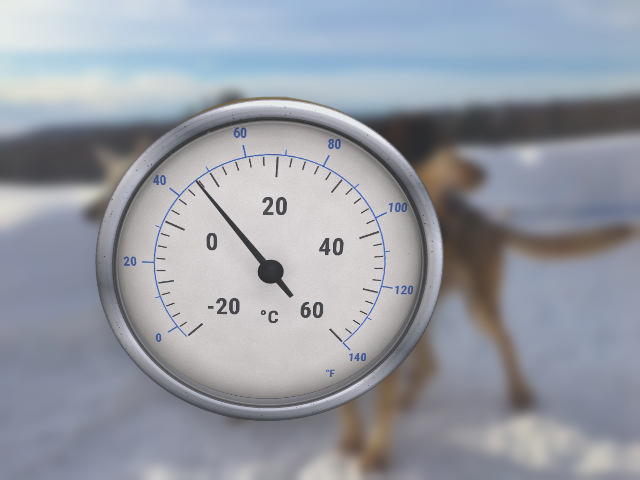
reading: 8 °C
